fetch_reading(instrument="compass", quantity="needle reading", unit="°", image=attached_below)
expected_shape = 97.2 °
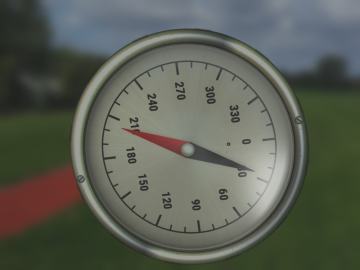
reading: 205 °
